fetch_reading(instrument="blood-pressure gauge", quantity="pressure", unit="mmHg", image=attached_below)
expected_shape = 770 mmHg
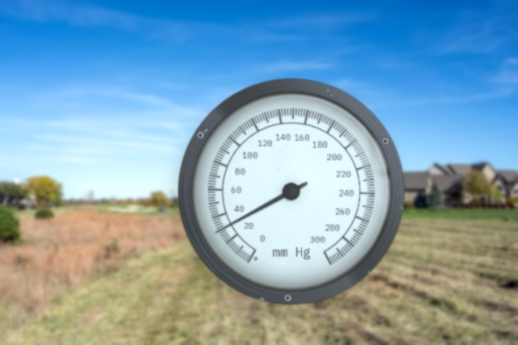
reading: 30 mmHg
